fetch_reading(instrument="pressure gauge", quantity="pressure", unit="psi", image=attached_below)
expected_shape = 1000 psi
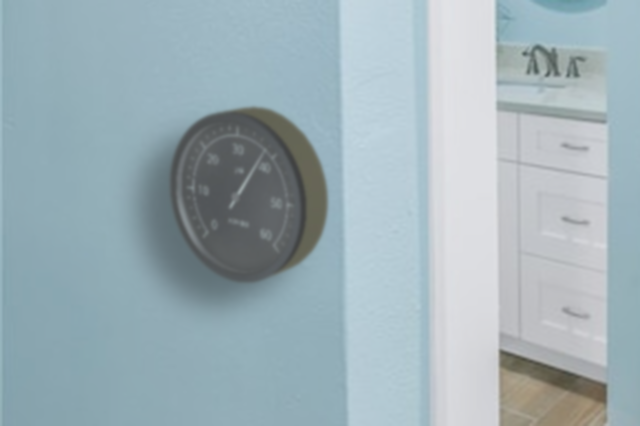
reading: 38 psi
